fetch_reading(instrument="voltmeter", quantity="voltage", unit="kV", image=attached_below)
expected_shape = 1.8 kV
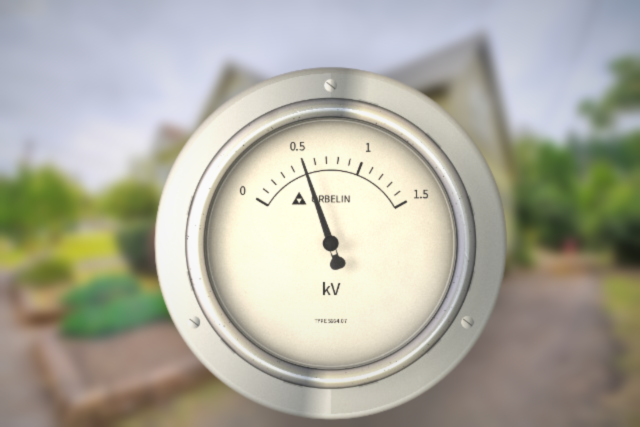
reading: 0.5 kV
